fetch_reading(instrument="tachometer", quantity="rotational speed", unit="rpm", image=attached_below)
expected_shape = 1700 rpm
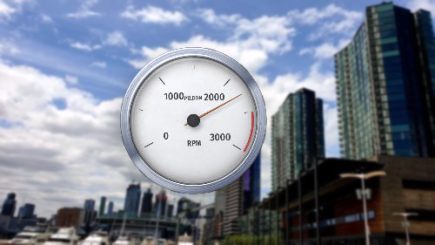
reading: 2250 rpm
